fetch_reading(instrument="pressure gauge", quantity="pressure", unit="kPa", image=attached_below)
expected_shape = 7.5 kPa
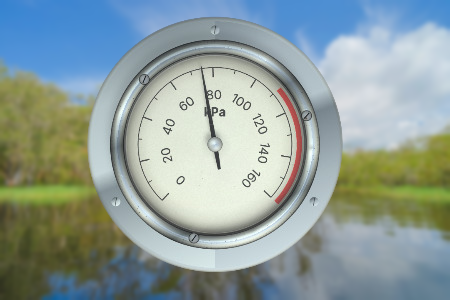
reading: 75 kPa
